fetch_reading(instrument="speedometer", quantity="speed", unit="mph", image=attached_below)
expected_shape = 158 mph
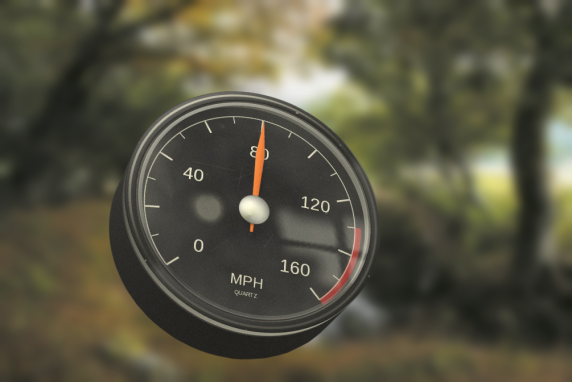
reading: 80 mph
